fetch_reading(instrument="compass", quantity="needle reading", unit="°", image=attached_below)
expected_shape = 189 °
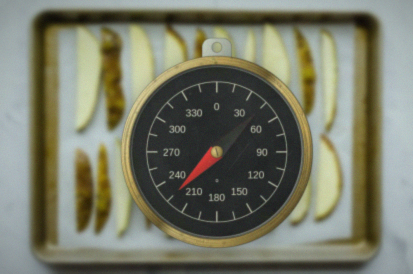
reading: 225 °
